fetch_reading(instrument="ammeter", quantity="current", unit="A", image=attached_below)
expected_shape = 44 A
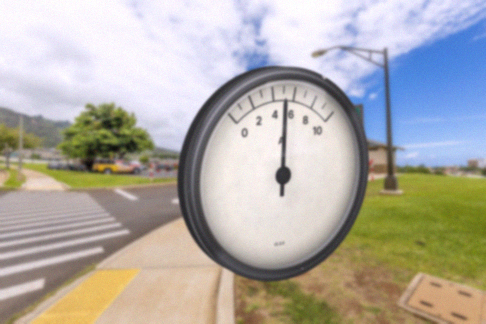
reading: 5 A
